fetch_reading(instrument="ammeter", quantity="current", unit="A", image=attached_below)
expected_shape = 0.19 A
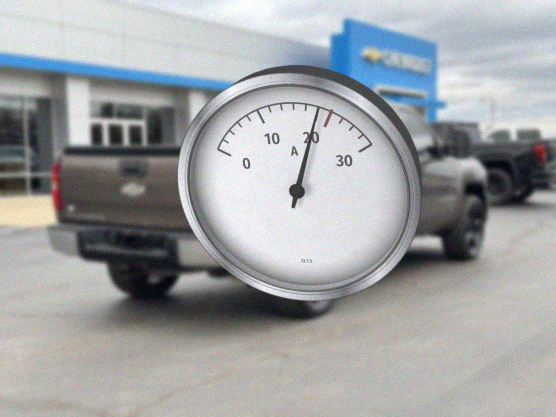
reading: 20 A
